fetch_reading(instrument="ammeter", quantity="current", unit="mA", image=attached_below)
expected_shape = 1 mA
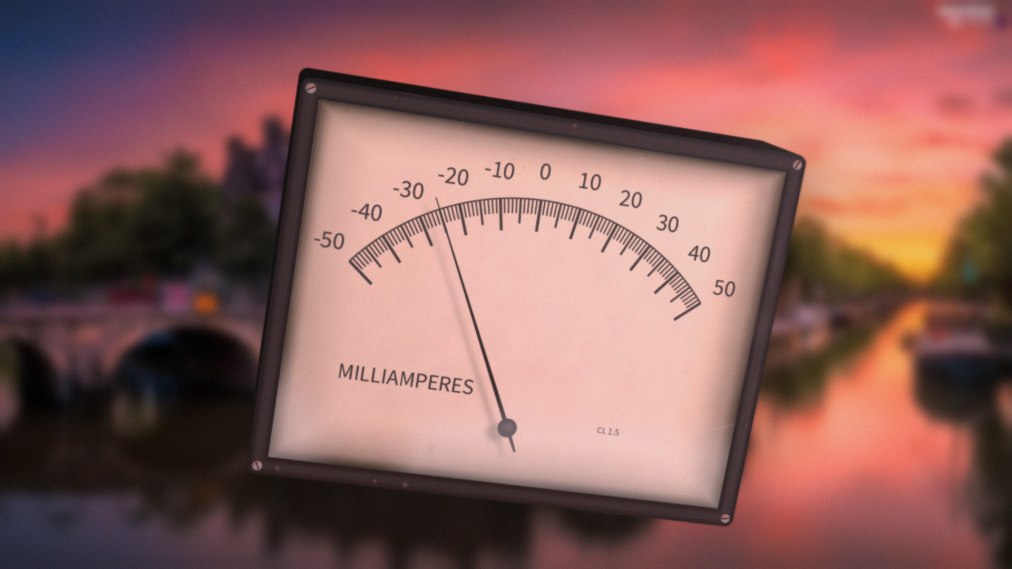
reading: -25 mA
